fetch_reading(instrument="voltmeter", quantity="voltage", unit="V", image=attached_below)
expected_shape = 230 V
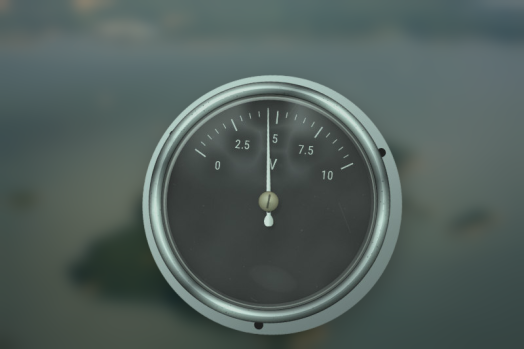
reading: 4.5 V
